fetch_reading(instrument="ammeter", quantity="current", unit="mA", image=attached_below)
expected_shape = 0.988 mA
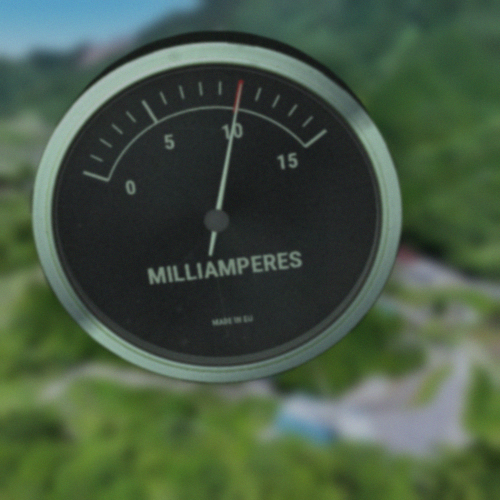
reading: 10 mA
